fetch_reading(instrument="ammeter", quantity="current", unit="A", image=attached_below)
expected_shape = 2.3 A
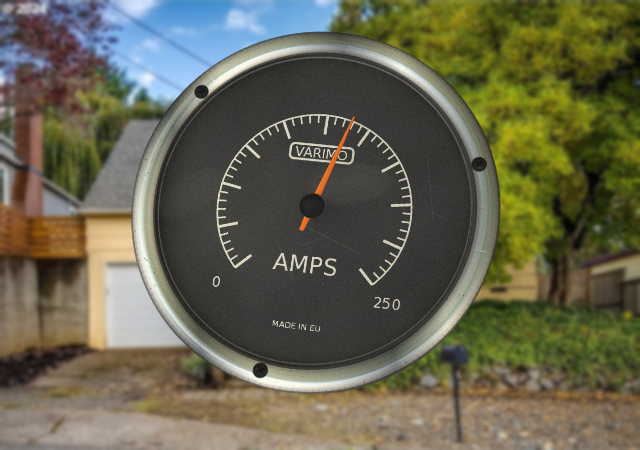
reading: 140 A
